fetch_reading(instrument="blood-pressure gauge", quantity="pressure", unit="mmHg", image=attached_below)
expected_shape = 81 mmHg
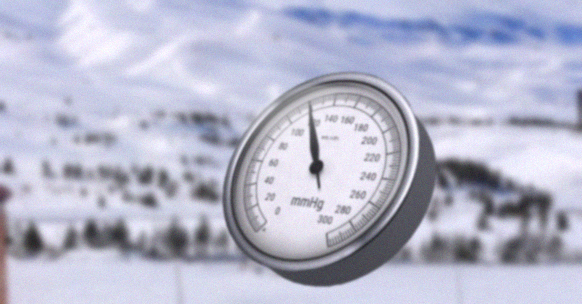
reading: 120 mmHg
